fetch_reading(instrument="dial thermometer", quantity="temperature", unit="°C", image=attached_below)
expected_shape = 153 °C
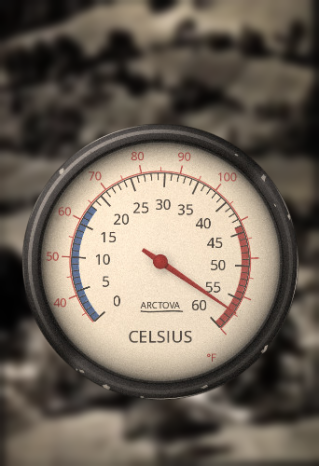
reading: 57 °C
